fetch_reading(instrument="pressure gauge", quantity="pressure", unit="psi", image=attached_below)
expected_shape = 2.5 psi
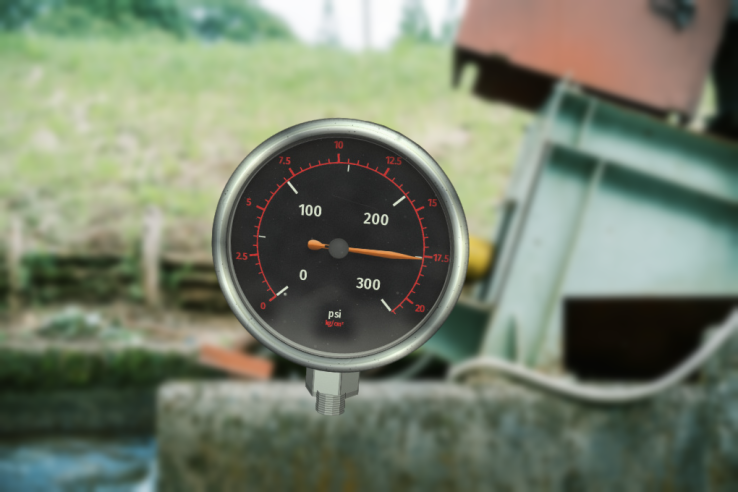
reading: 250 psi
